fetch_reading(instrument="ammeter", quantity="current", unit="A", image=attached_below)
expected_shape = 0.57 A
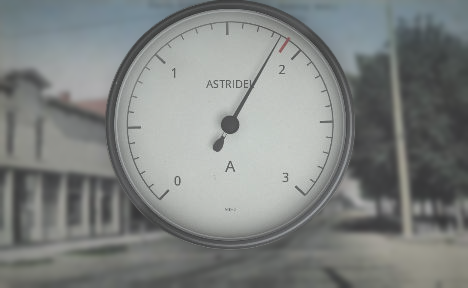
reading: 1.85 A
